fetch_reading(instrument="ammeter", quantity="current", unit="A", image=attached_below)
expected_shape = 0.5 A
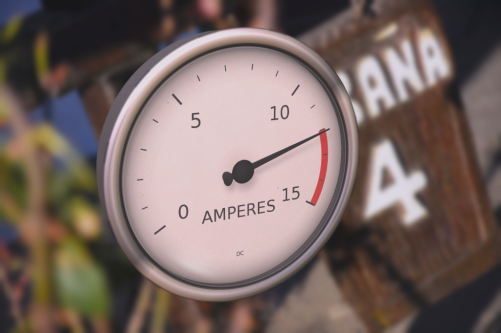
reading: 12 A
